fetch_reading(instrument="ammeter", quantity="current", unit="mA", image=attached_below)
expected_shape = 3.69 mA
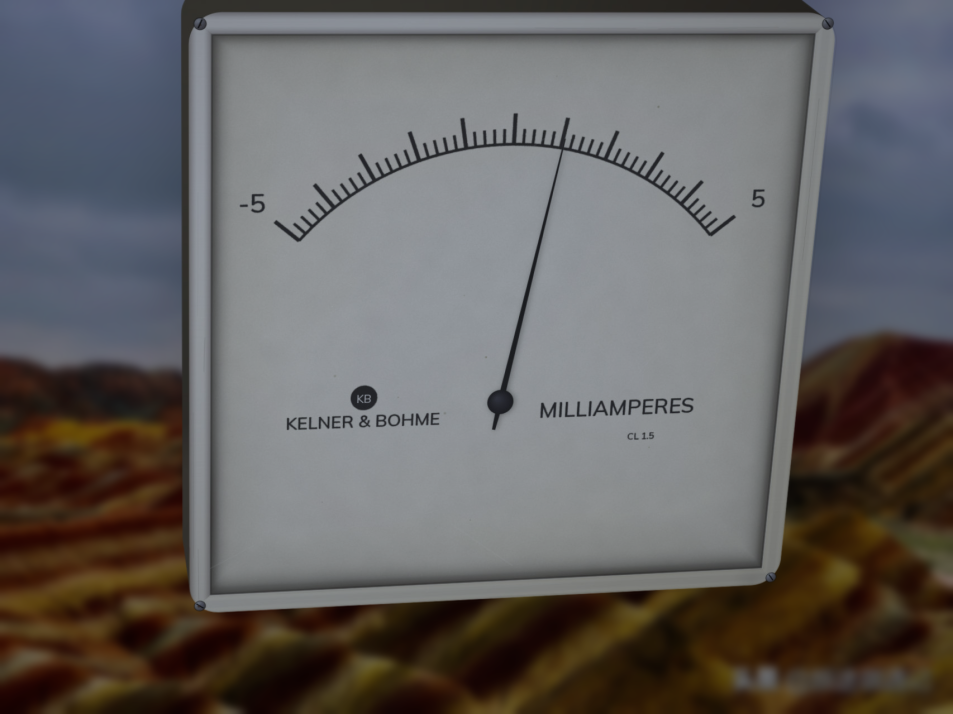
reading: 1 mA
